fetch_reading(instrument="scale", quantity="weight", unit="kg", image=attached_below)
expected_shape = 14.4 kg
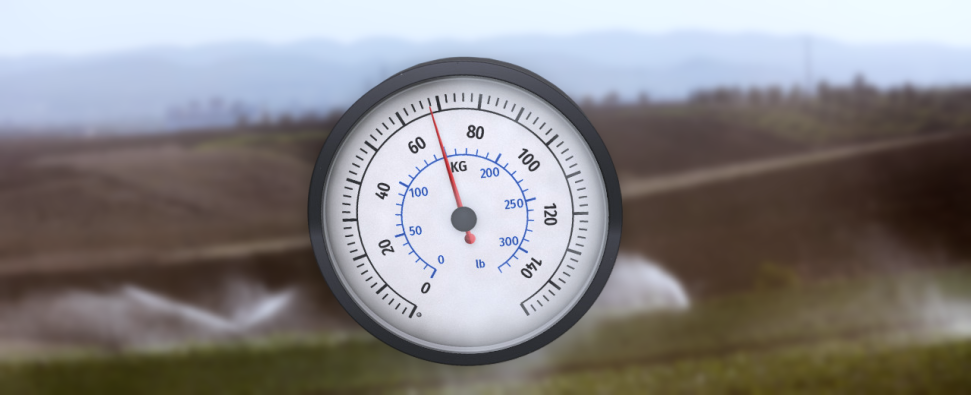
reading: 68 kg
